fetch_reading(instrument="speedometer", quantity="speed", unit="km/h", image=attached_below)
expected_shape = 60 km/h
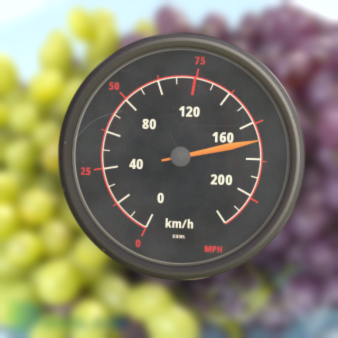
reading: 170 km/h
